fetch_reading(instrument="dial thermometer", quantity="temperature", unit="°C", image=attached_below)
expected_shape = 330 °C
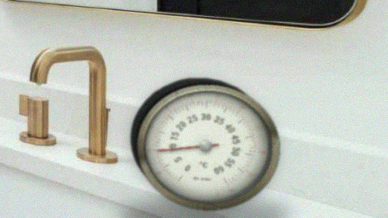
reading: 10 °C
